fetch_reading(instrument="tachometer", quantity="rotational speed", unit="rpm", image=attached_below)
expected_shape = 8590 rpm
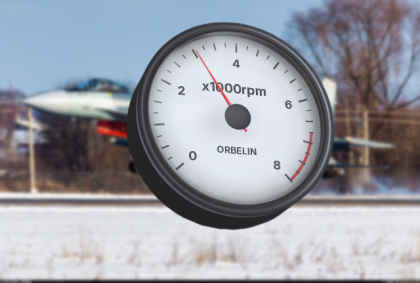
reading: 3000 rpm
